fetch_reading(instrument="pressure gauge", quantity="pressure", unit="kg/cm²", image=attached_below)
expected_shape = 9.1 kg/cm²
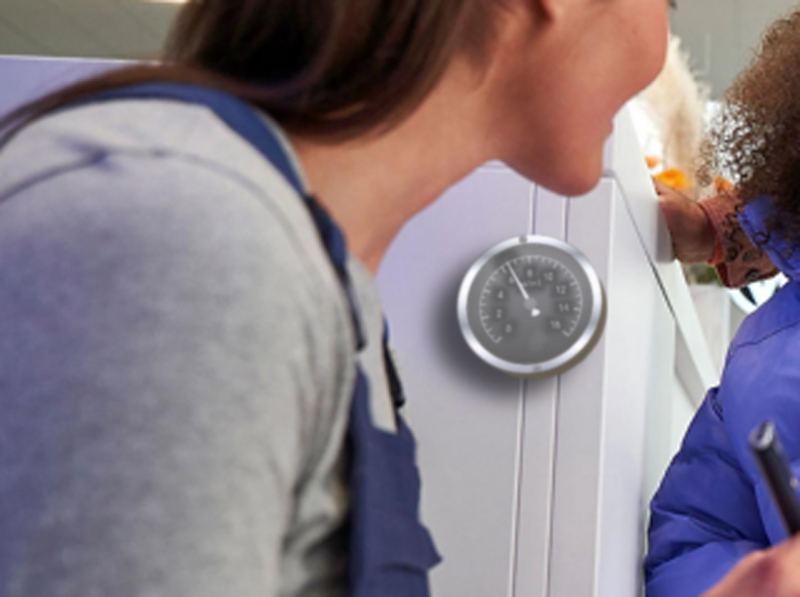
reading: 6.5 kg/cm²
